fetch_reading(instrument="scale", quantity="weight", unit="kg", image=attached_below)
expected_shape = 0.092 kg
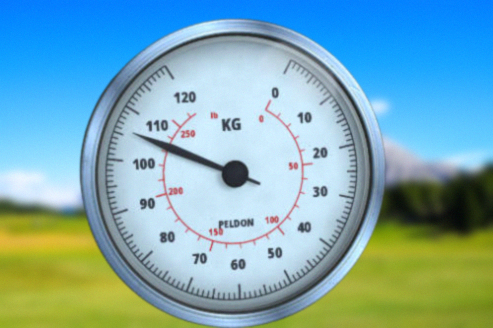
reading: 106 kg
